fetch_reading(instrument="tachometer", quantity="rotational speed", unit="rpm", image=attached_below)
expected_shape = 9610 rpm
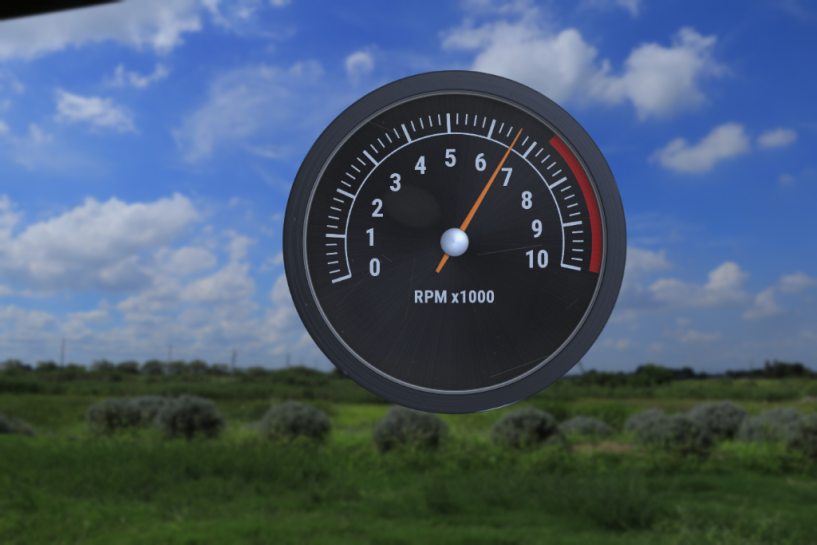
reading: 6600 rpm
